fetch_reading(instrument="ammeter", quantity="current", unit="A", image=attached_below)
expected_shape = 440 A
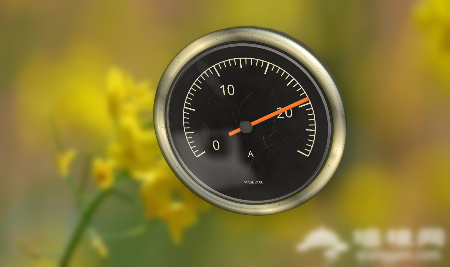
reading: 19.5 A
